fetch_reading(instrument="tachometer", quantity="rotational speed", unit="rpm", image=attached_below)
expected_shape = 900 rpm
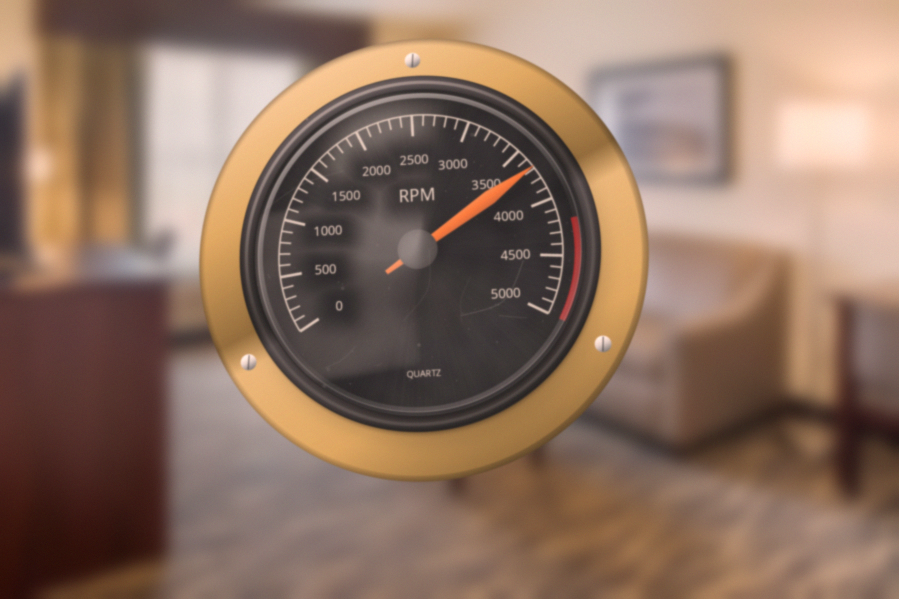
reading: 3700 rpm
